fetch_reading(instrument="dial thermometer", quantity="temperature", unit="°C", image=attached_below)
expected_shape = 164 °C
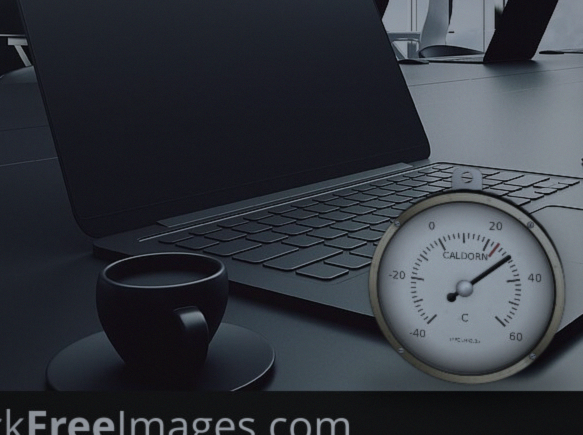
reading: 30 °C
